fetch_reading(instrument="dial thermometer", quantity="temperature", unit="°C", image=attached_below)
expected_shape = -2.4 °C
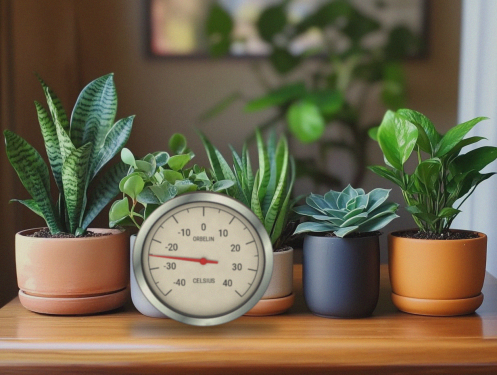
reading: -25 °C
